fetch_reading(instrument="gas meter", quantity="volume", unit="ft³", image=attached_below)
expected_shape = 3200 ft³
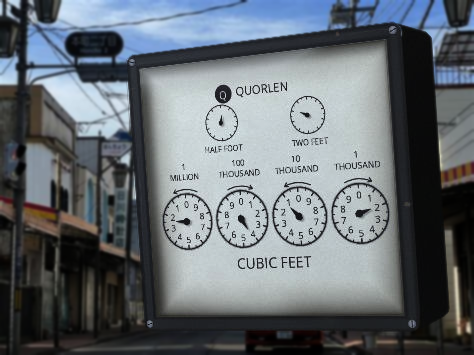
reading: 241200 ft³
